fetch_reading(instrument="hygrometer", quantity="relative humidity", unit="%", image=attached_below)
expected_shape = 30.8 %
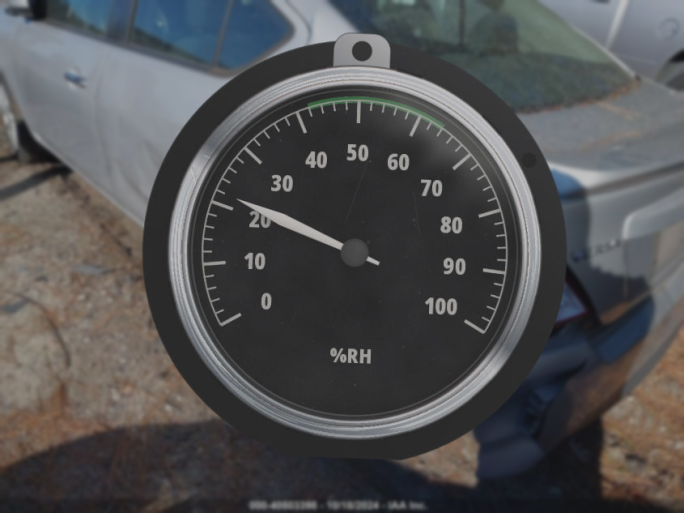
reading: 22 %
